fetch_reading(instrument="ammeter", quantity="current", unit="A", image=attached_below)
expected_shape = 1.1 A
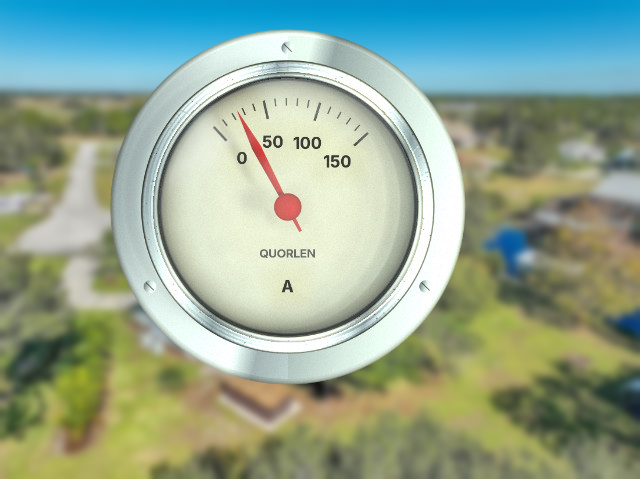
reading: 25 A
